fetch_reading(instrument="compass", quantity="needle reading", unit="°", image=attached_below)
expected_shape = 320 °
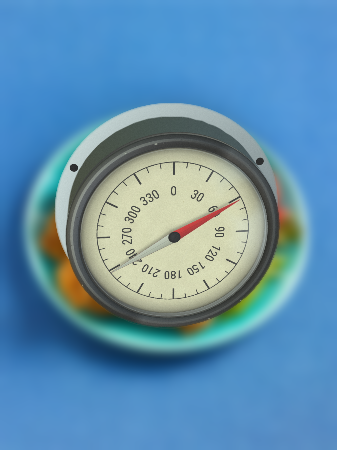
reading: 60 °
